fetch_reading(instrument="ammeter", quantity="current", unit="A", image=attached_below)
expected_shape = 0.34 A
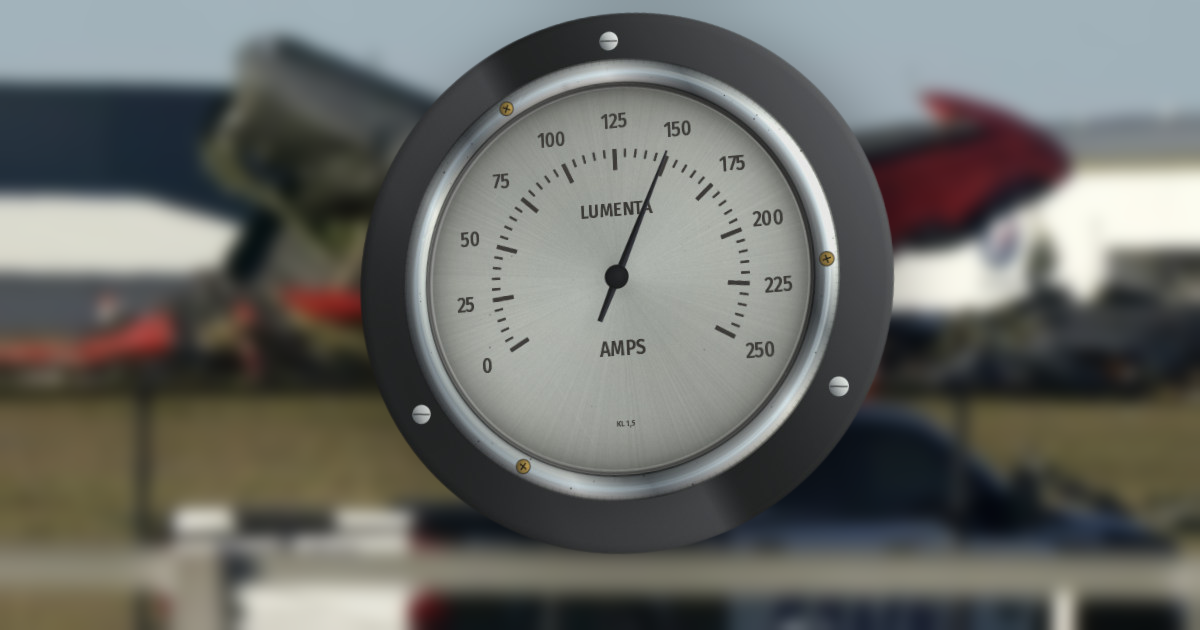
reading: 150 A
